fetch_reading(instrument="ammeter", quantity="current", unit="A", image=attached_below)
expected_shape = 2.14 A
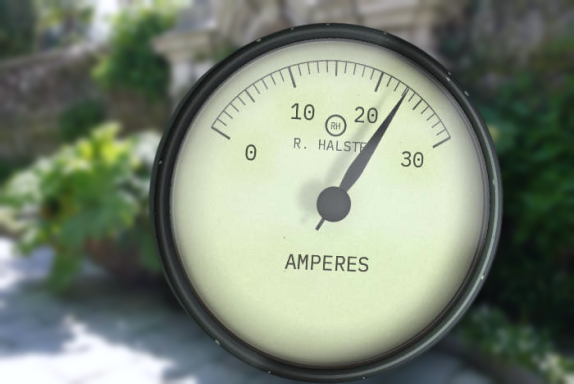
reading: 23 A
